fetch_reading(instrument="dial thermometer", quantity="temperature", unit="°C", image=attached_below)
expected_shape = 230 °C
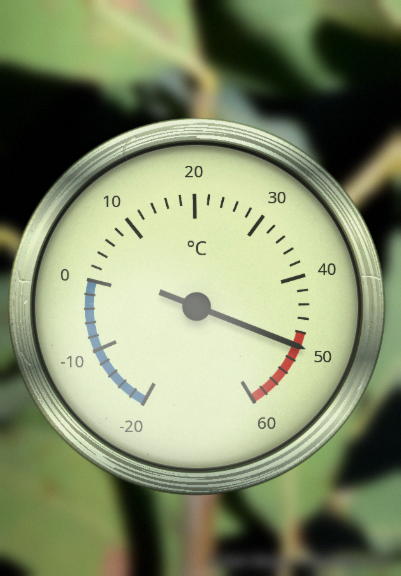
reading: 50 °C
